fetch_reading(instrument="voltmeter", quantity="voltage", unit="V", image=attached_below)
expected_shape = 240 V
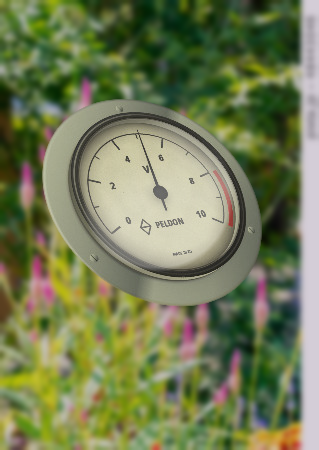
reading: 5 V
